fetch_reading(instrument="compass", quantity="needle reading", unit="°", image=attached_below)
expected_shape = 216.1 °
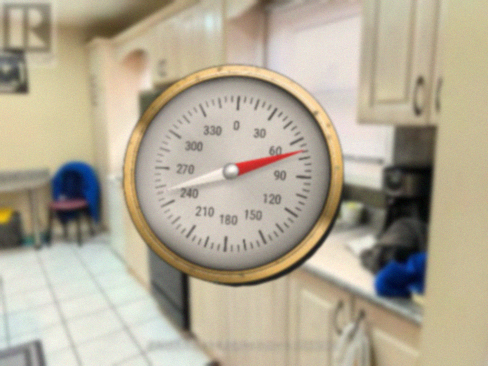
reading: 70 °
